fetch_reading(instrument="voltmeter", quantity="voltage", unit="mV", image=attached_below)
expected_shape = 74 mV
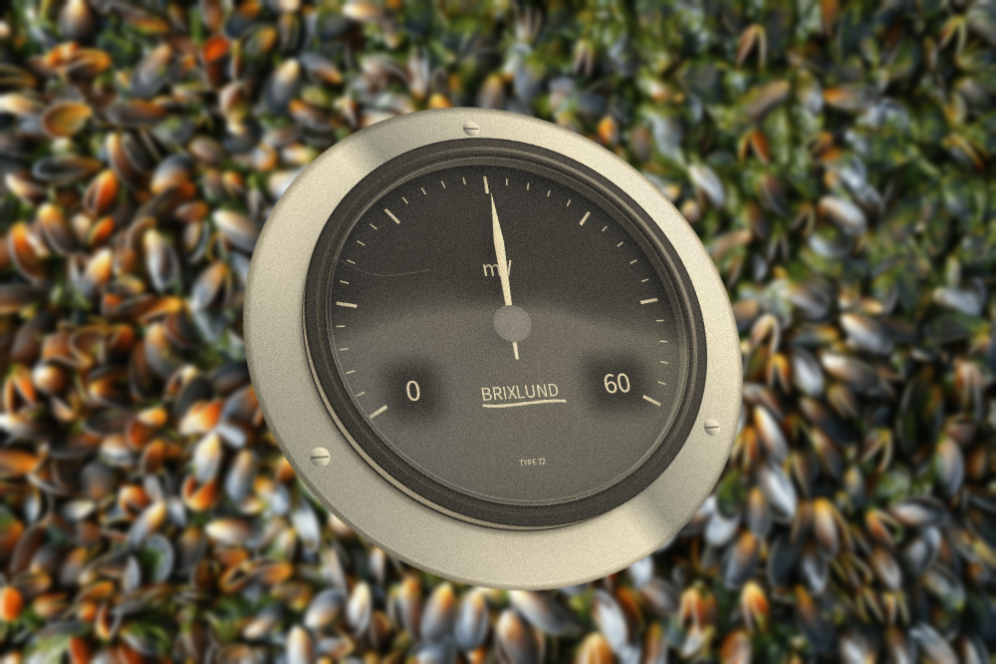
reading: 30 mV
